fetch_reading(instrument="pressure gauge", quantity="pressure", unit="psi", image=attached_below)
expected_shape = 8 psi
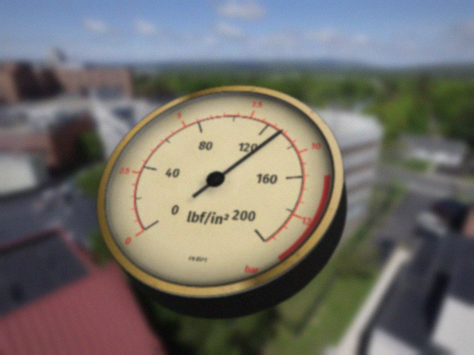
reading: 130 psi
